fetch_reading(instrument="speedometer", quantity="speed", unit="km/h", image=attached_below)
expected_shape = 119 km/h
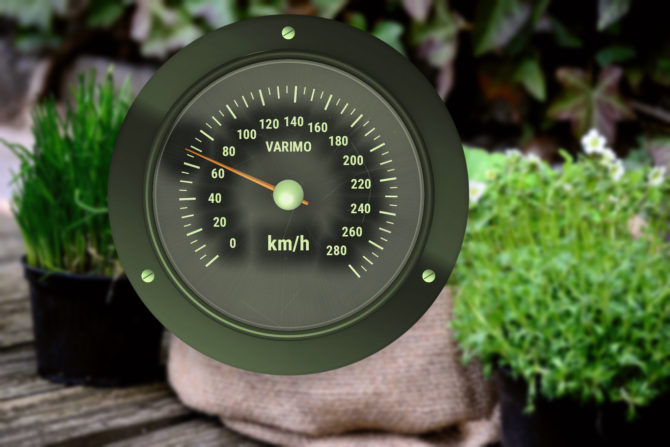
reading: 67.5 km/h
